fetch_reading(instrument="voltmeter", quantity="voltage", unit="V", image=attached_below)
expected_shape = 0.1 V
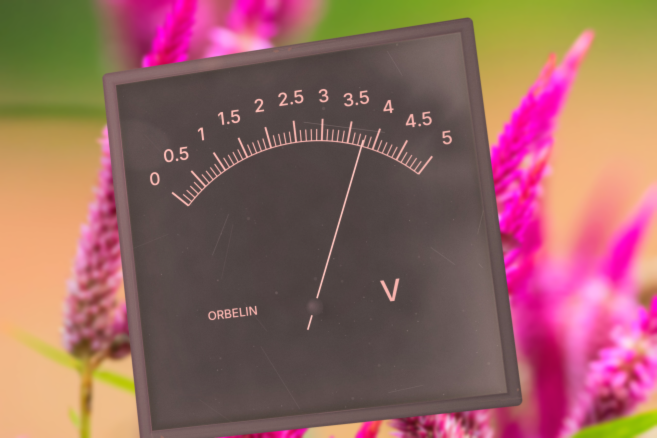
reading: 3.8 V
